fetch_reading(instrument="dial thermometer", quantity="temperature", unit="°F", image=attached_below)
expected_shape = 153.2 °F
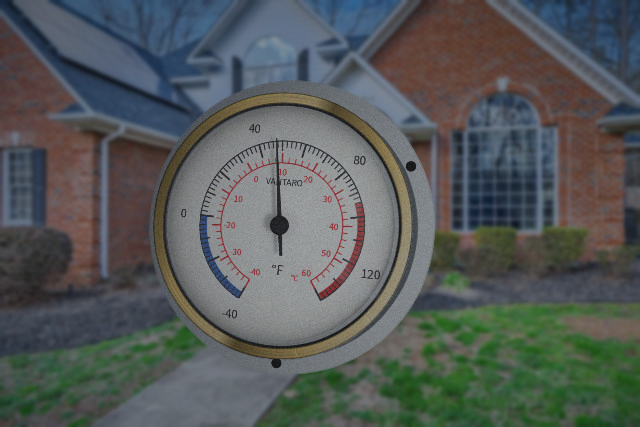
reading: 48 °F
